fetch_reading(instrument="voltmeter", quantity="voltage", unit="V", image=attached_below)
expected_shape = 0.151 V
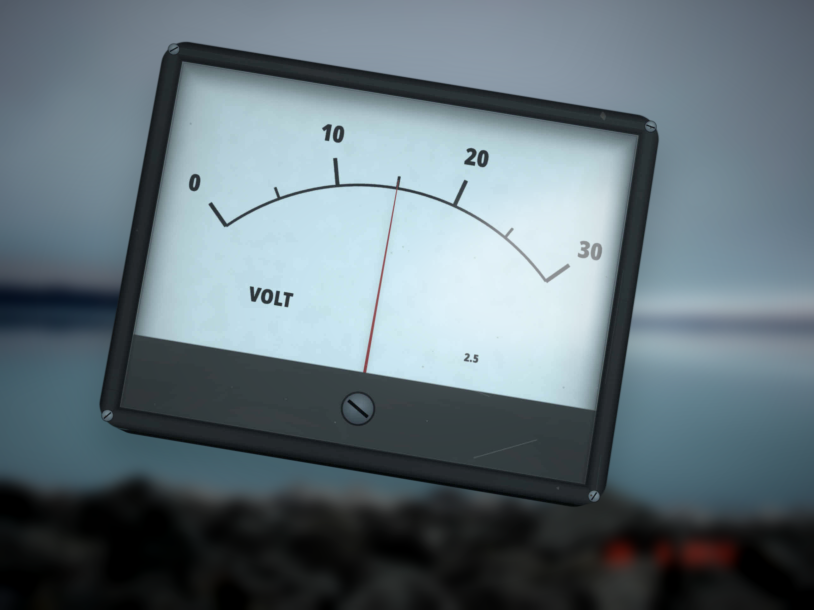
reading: 15 V
